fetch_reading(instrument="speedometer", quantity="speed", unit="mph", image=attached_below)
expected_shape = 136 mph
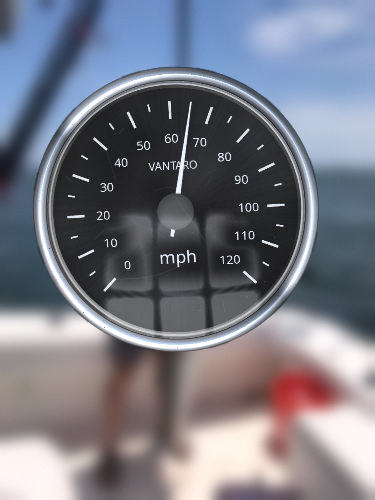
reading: 65 mph
